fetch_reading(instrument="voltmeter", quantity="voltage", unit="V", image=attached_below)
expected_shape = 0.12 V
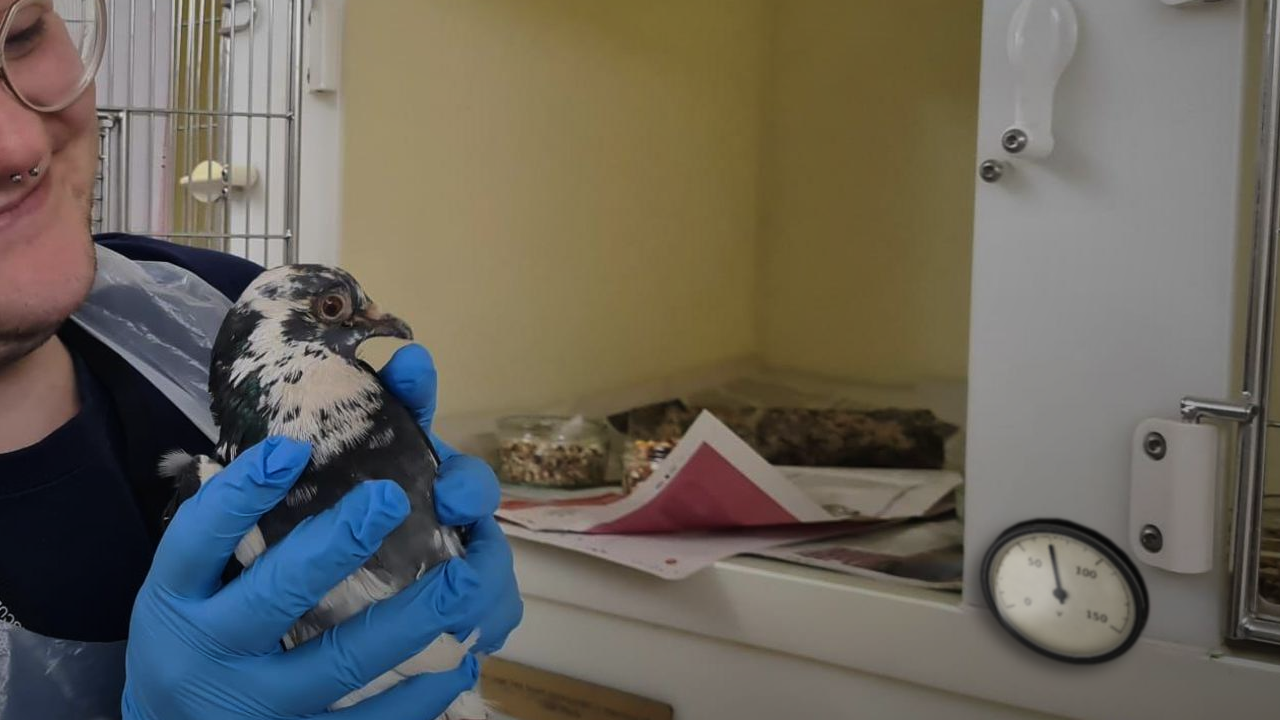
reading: 70 V
